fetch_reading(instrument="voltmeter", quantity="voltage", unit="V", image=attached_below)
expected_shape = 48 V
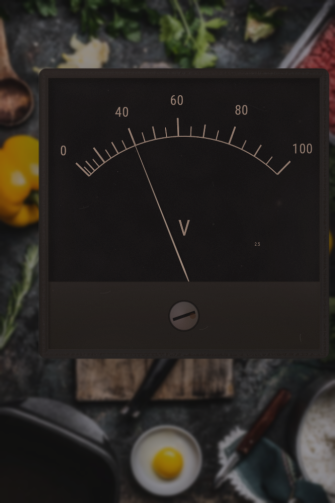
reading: 40 V
